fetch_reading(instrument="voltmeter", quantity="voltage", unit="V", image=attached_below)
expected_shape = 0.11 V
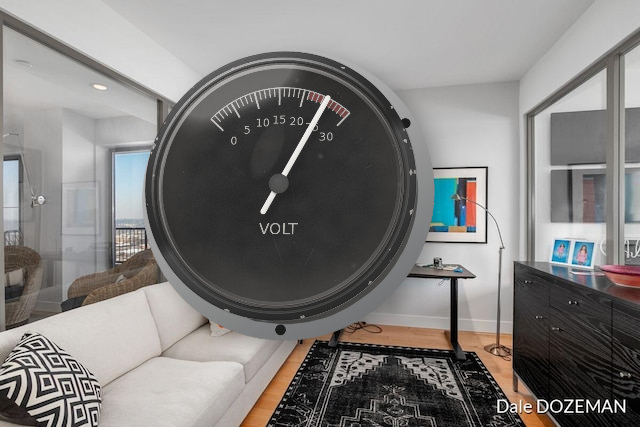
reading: 25 V
